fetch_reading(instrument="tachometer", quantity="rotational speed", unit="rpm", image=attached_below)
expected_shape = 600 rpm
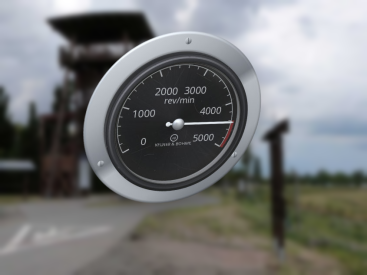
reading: 4400 rpm
